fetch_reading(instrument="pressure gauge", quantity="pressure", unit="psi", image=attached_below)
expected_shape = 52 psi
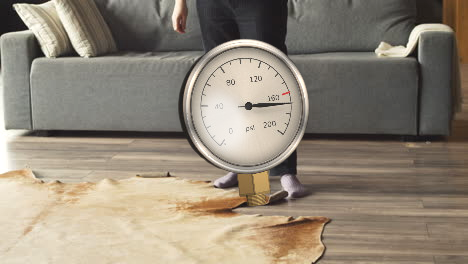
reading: 170 psi
